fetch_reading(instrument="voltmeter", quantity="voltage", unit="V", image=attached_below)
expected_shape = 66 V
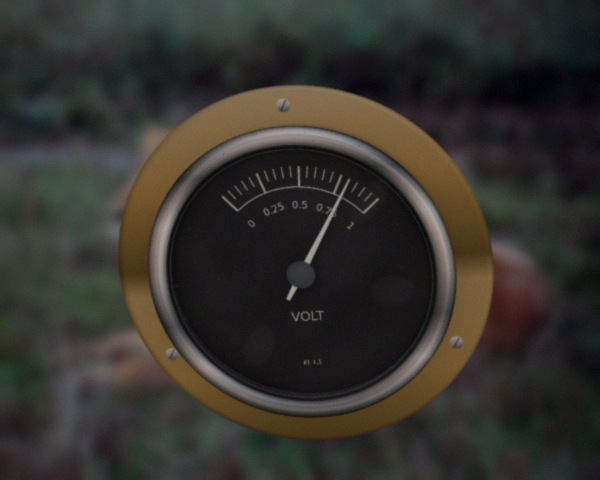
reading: 0.8 V
